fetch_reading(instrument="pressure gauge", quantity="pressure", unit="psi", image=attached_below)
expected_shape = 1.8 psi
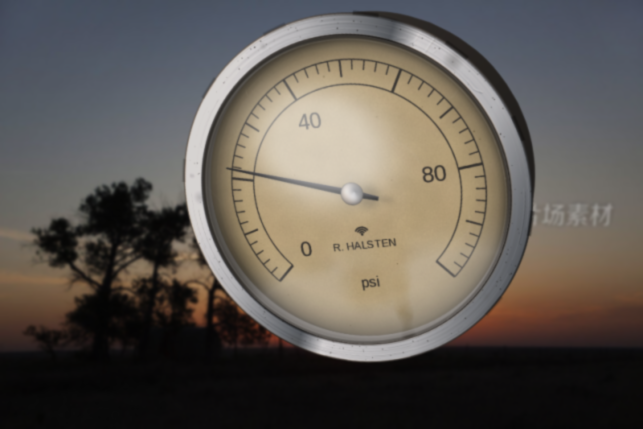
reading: 22 psi
